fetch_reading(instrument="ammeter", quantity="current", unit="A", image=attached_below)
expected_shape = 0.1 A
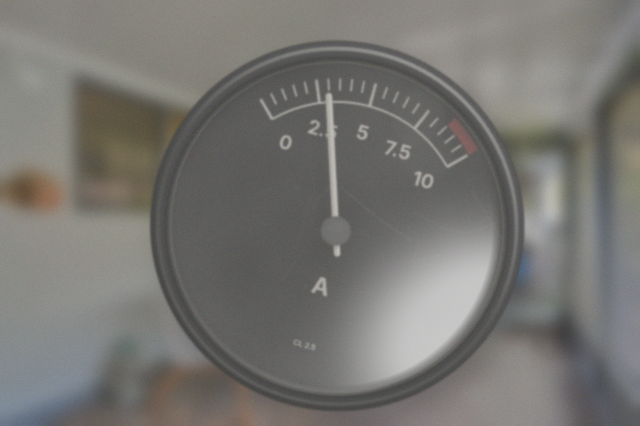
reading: 3 A
